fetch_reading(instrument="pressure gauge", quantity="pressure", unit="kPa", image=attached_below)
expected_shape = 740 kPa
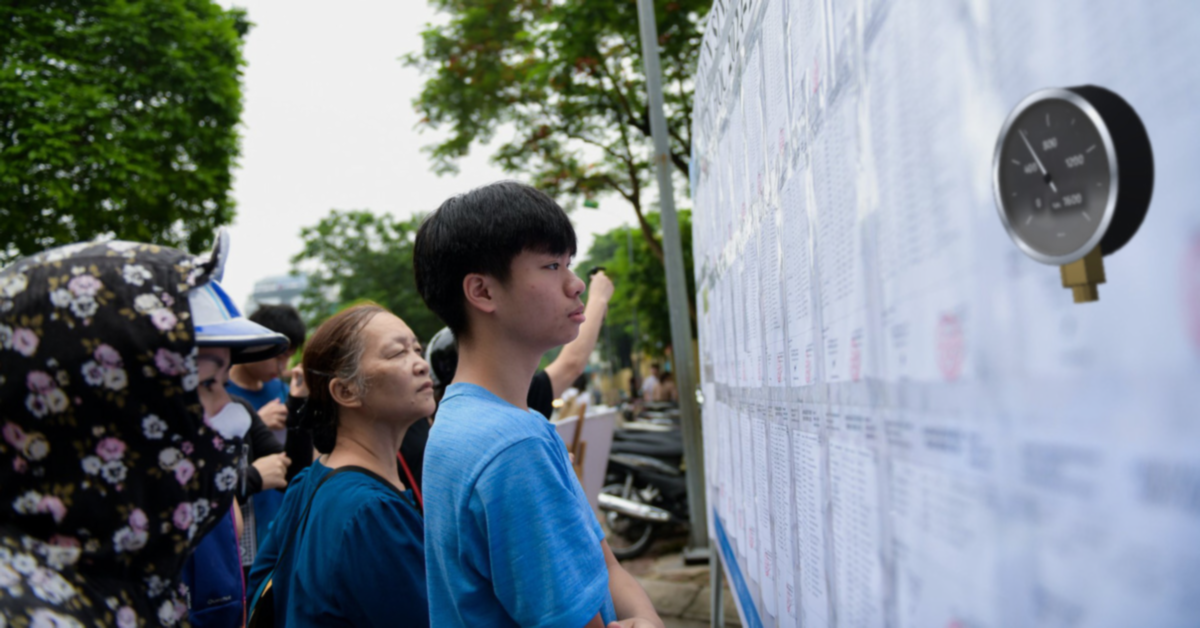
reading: 600 kPa
